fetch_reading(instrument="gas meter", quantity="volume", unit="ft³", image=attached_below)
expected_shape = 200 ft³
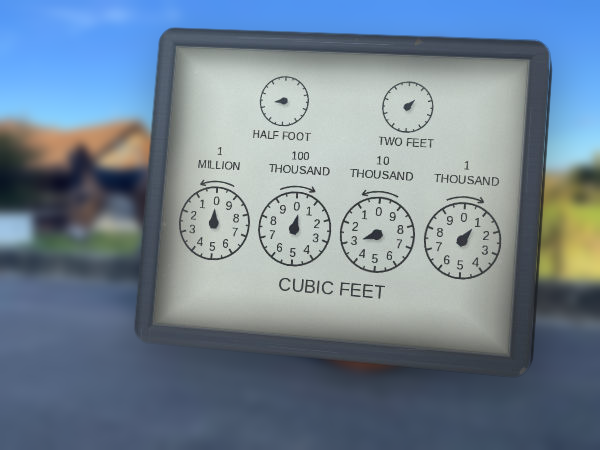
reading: 3100 ft³
